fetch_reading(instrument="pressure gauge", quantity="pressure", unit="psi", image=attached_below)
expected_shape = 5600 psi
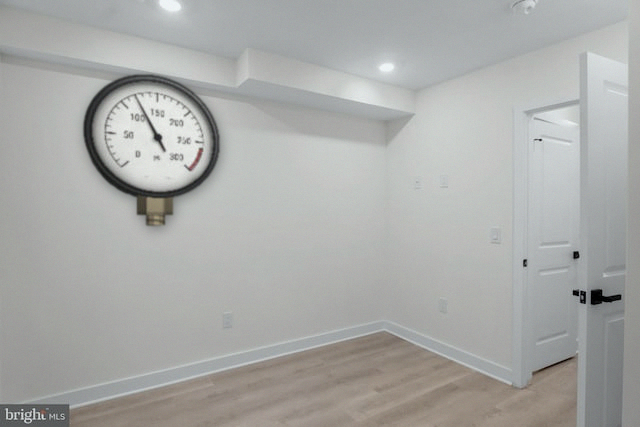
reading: 120 psi
